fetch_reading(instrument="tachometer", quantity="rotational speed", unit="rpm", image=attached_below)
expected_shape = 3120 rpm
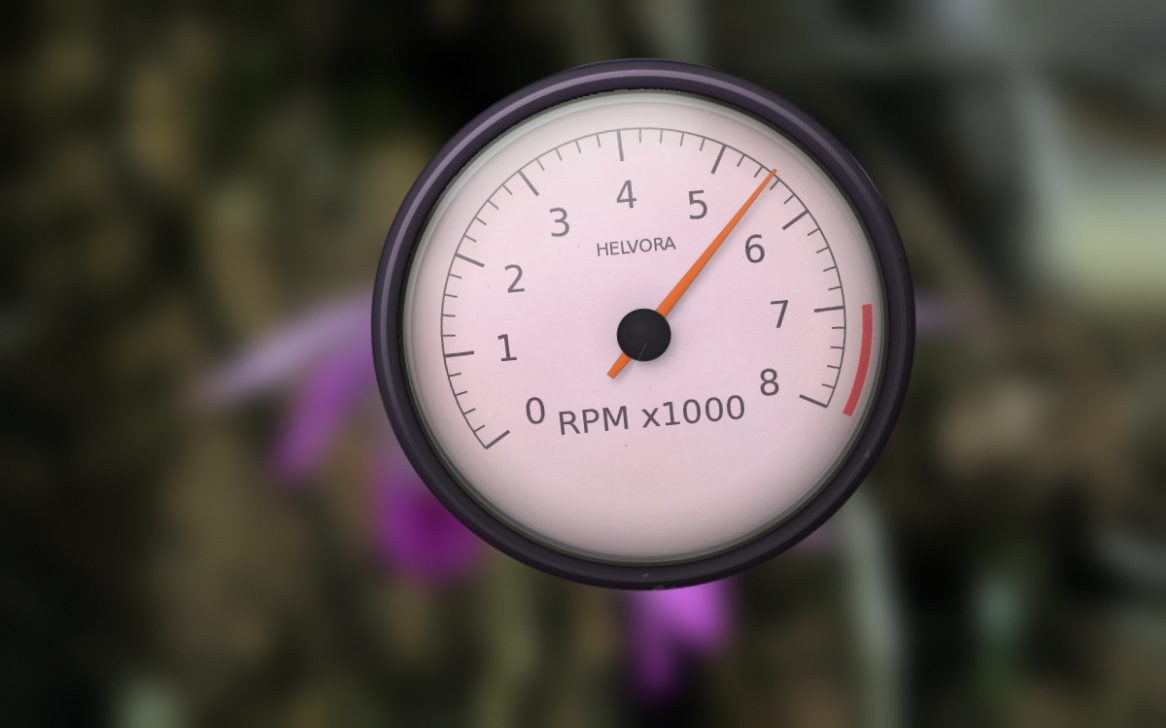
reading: 5500 rpm
